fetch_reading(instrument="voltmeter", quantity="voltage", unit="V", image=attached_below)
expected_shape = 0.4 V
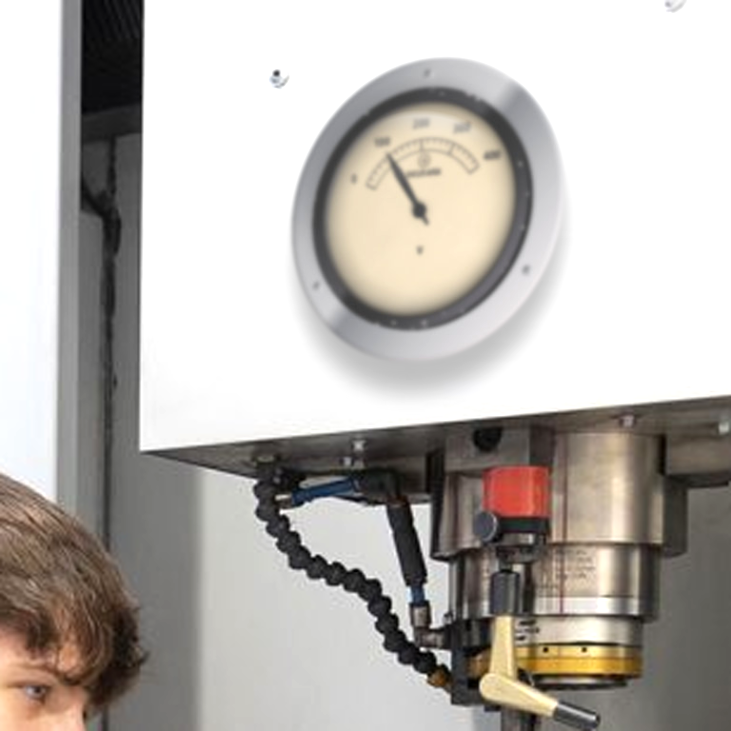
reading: 100 V
